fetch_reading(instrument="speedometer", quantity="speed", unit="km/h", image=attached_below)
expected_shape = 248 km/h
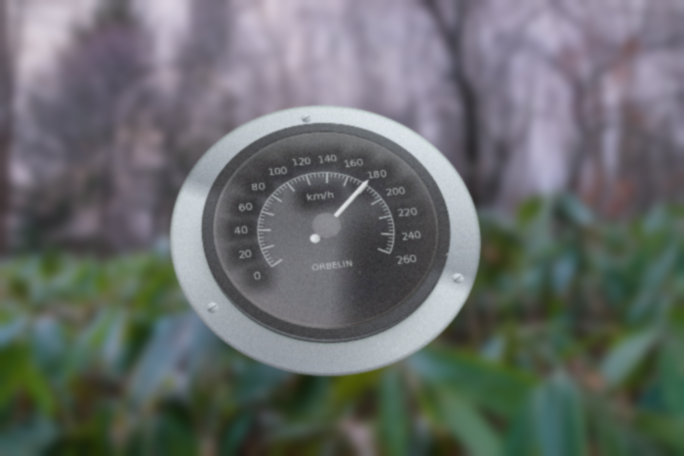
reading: 180 km/h
